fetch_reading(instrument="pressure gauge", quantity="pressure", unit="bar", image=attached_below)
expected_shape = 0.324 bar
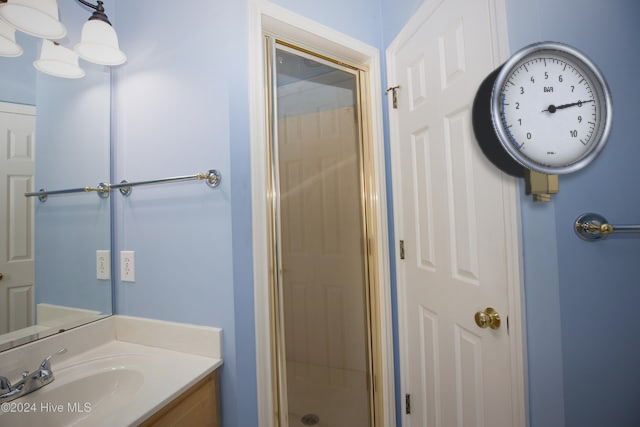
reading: 8 bar
